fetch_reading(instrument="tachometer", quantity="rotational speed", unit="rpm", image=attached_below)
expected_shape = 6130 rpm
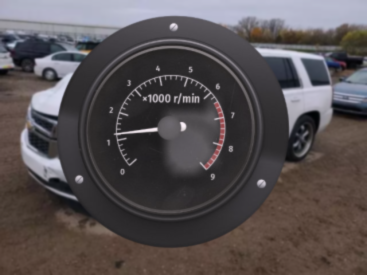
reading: 1200 rpm
